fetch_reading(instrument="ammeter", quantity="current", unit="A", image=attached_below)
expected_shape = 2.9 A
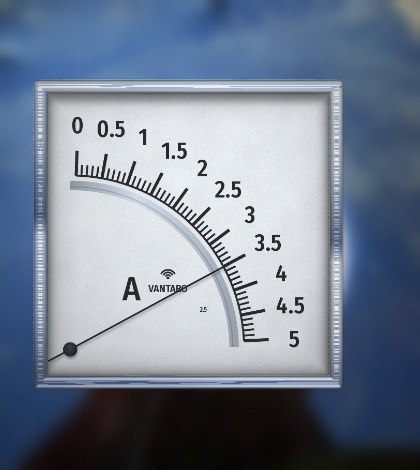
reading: 3.5 A
